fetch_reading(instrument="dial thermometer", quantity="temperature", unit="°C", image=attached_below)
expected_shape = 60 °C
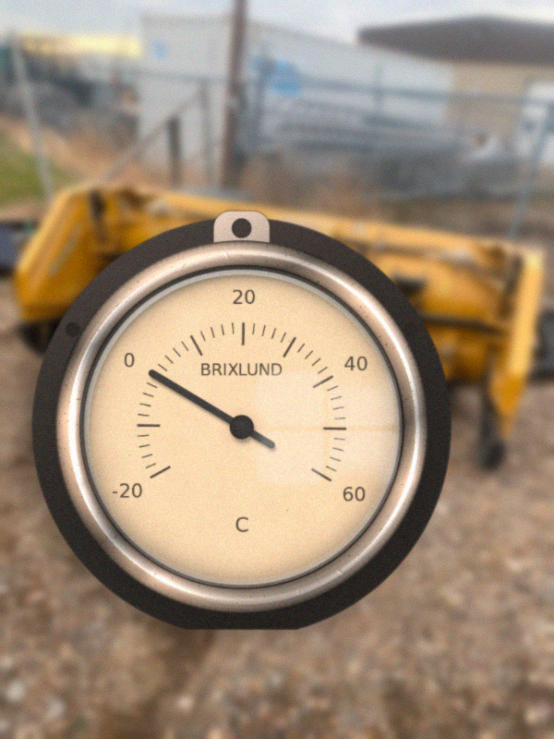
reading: 0 °C
